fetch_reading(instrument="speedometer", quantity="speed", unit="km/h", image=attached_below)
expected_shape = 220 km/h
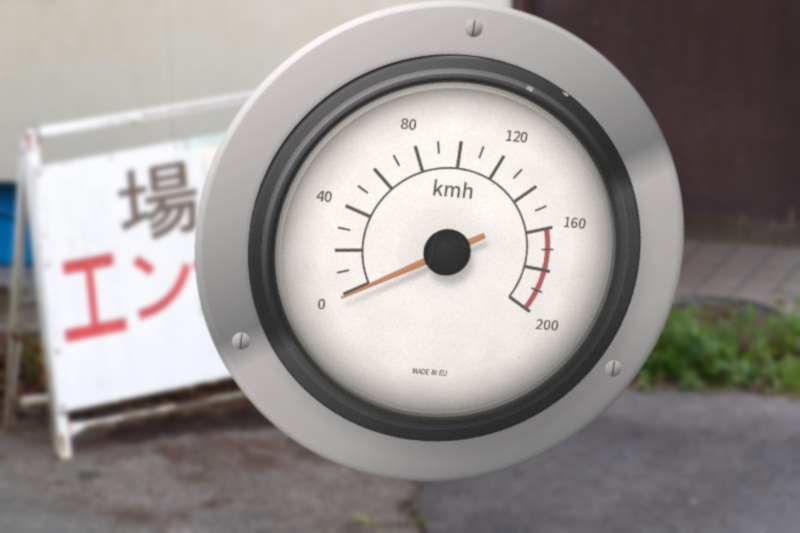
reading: 0 km/h
